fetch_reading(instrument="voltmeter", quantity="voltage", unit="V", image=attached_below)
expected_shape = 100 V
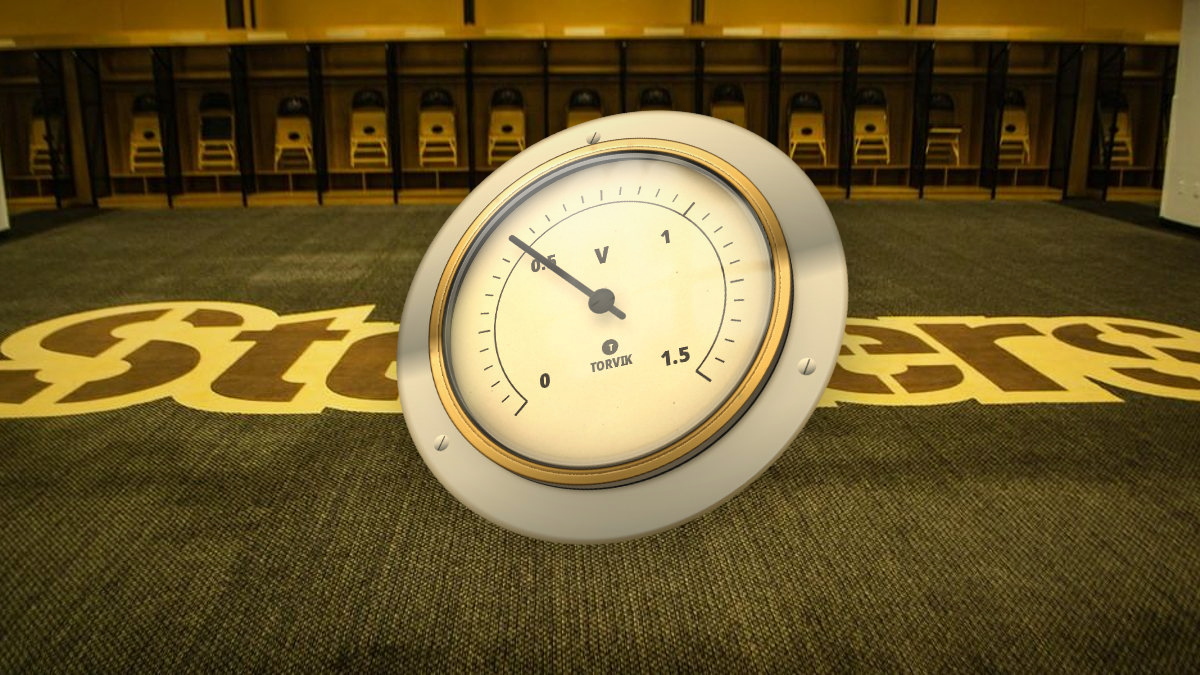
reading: 0.5 V
